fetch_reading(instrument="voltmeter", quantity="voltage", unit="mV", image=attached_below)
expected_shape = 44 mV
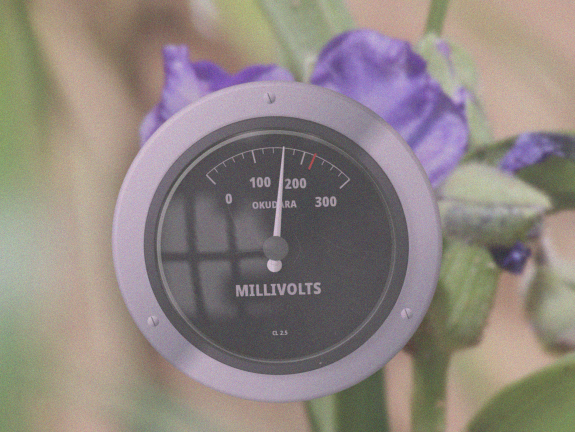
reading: 160 mV
